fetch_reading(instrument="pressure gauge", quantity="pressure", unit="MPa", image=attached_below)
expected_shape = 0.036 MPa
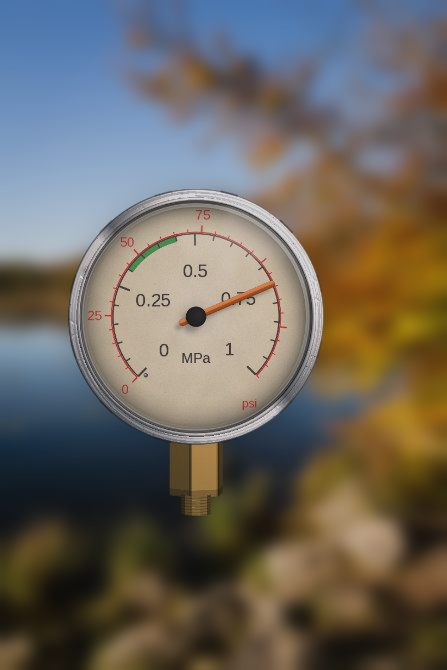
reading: 0.75 MPa
